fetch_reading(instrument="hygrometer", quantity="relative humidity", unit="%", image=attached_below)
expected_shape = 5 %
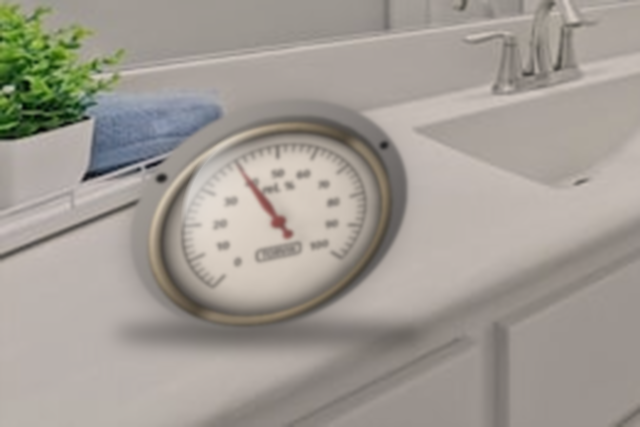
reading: 40 %
